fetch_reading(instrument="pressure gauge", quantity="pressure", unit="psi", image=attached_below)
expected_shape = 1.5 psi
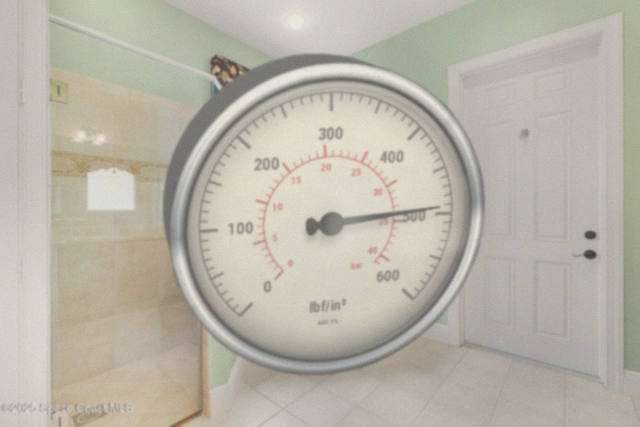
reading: 490 psi
